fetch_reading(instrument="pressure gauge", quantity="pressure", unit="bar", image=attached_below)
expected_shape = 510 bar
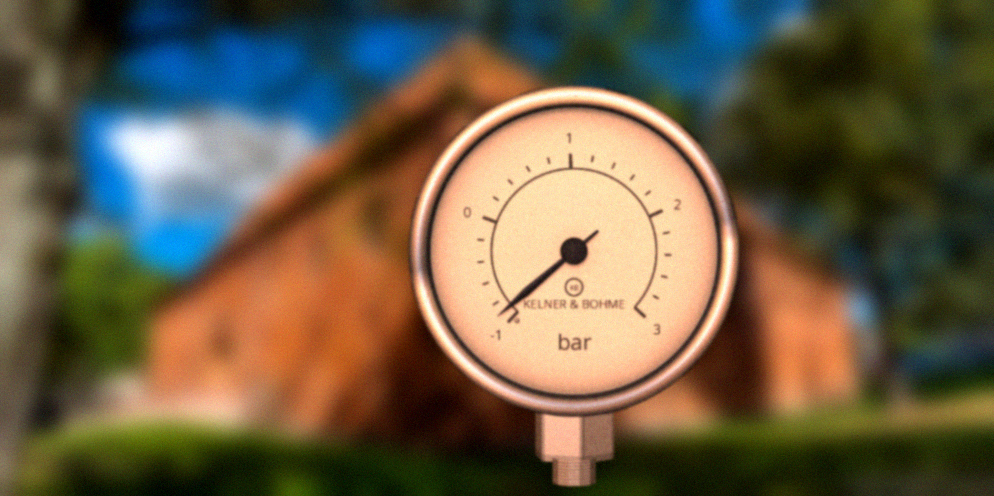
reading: -0.9 bar
